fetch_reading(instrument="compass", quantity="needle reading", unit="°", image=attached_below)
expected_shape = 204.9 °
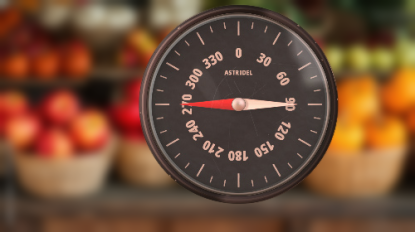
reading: 270 °
